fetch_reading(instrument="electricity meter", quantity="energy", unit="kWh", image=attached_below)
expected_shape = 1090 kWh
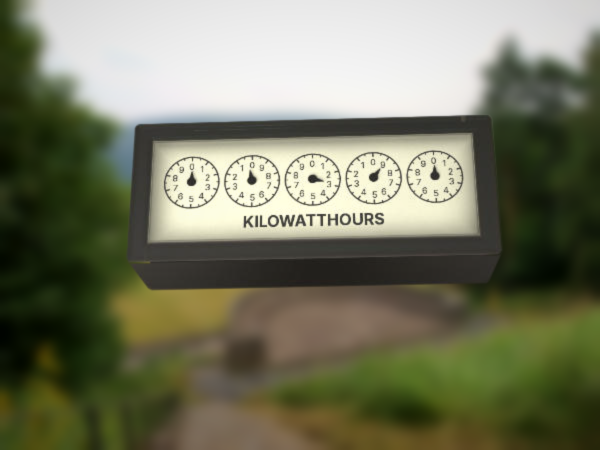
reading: 290 kWh
